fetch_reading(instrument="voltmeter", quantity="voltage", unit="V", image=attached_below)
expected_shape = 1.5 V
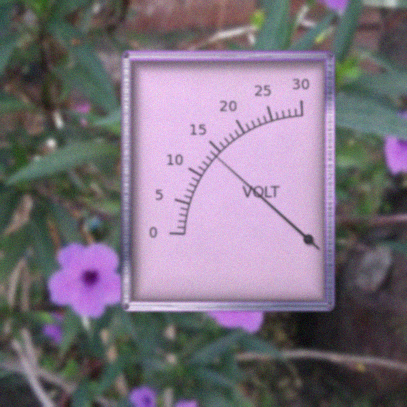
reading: 14 V
